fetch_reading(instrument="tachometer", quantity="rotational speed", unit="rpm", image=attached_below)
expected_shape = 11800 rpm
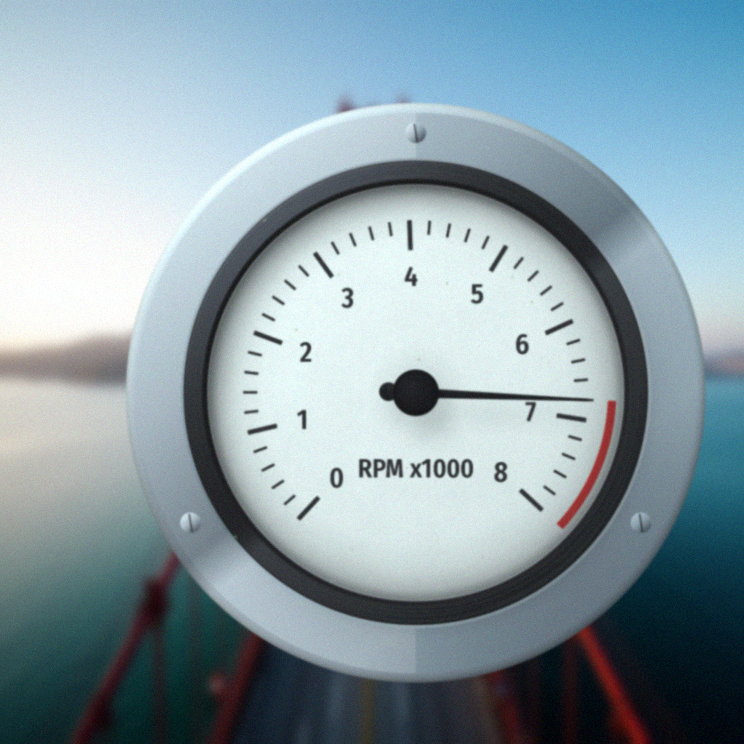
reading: 6800 rpm
